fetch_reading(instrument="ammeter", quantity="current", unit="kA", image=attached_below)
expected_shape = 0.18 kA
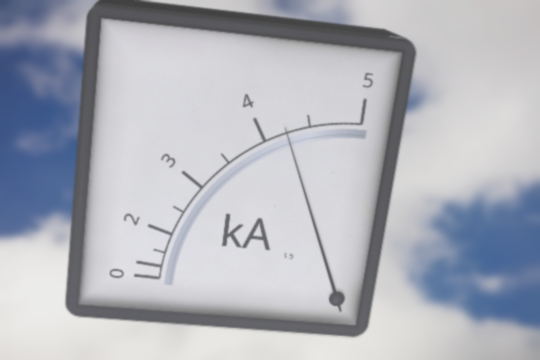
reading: 4.25 kA
